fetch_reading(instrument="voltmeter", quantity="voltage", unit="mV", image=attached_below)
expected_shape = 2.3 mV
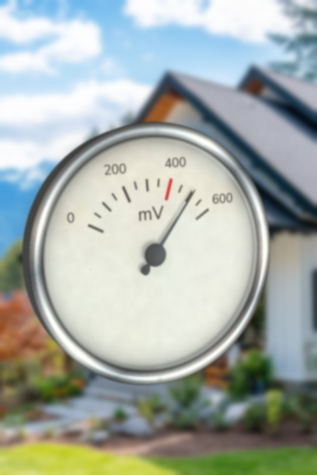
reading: 500 mV
